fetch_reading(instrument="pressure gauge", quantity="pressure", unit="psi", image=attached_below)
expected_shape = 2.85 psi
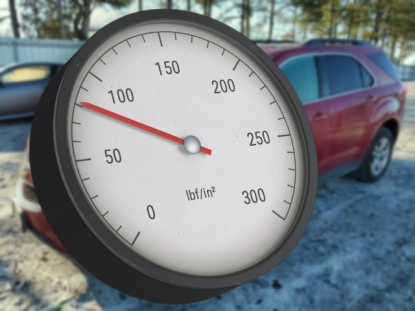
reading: 80 psi
